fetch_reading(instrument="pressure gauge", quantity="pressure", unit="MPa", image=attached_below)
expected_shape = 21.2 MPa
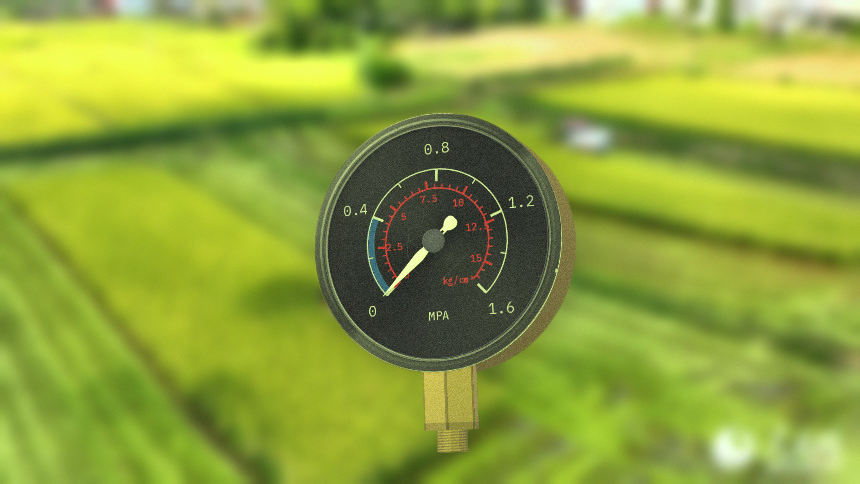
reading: 0 MPa
